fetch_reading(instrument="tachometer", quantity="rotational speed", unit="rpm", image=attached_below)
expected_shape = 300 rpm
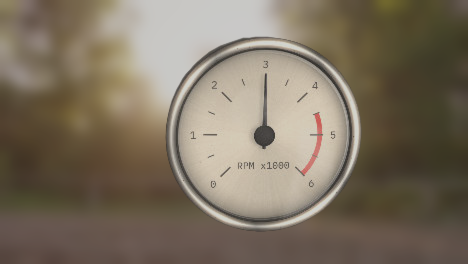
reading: 3000 rpm
